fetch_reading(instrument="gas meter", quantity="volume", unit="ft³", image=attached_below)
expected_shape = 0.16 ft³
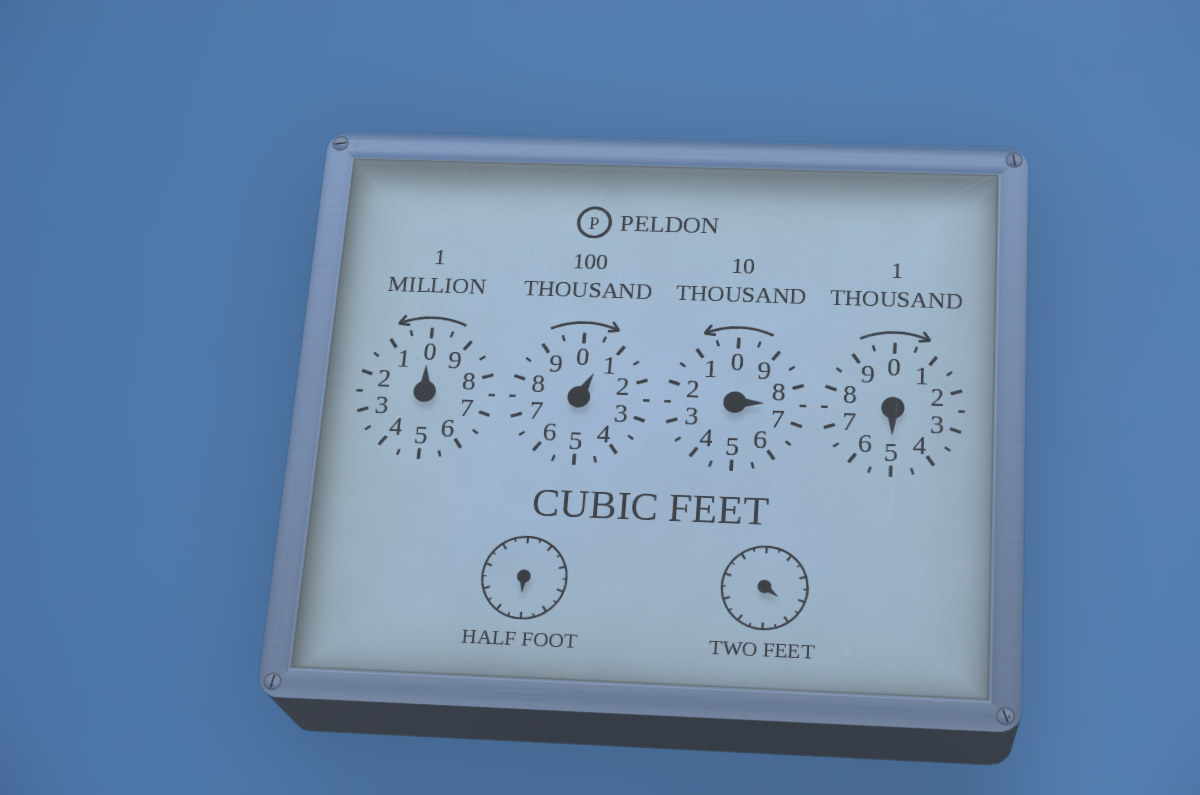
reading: 7500 ft³
